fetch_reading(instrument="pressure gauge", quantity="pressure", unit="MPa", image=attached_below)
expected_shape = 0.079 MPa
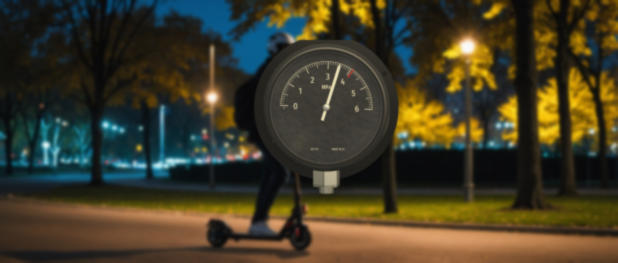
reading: 3.5 MPa
